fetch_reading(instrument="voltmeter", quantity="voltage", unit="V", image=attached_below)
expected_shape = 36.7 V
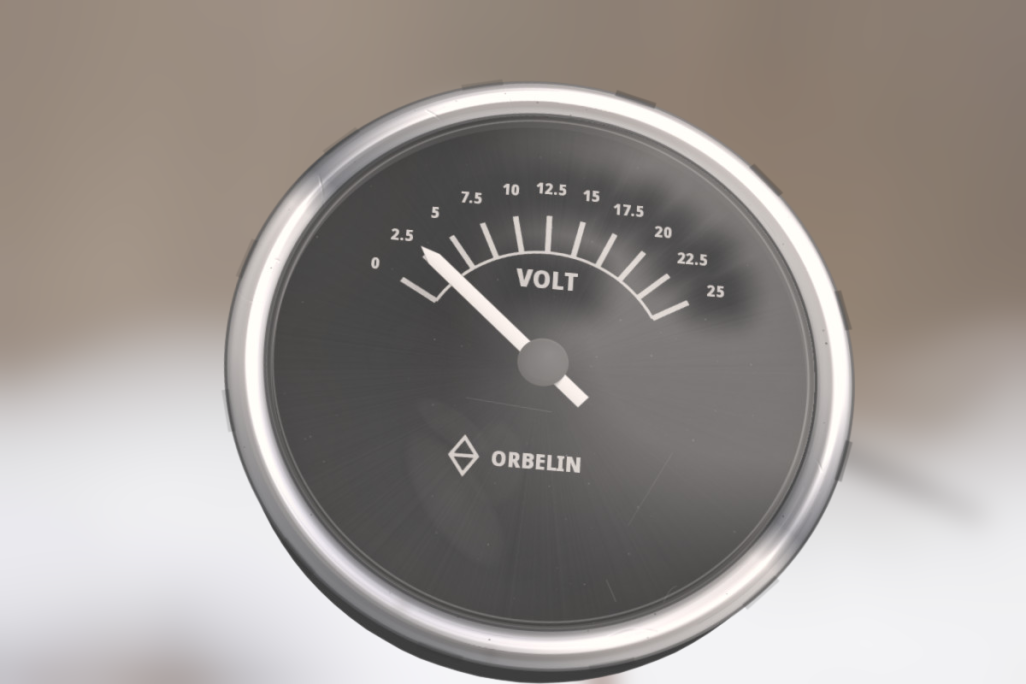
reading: 2.5 V
